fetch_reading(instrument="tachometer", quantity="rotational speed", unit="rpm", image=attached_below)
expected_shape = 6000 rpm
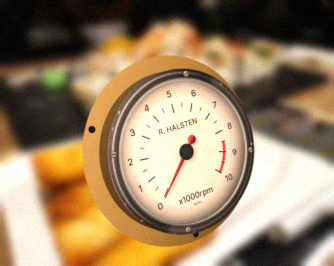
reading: 0 rpm
